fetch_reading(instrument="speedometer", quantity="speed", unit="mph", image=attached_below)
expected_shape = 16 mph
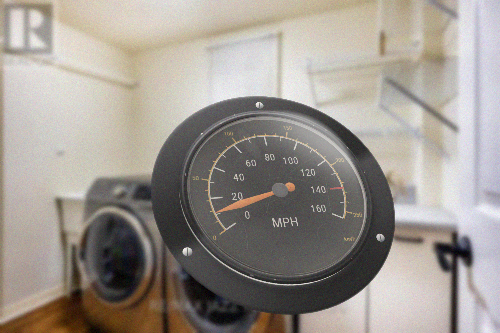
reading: 10 mph
